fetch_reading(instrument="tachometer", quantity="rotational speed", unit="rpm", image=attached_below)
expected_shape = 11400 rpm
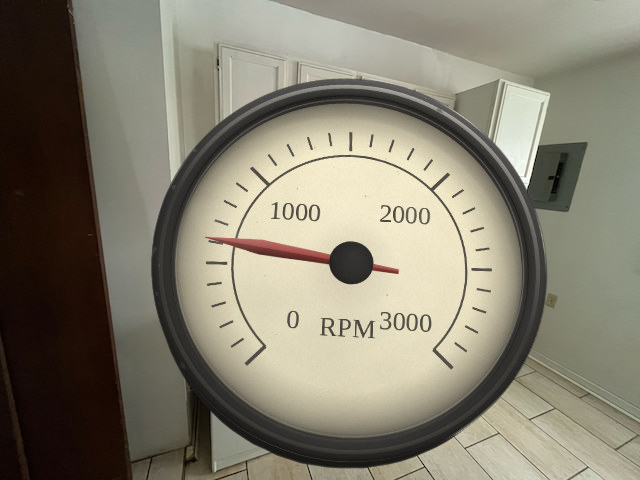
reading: 600 rpm
